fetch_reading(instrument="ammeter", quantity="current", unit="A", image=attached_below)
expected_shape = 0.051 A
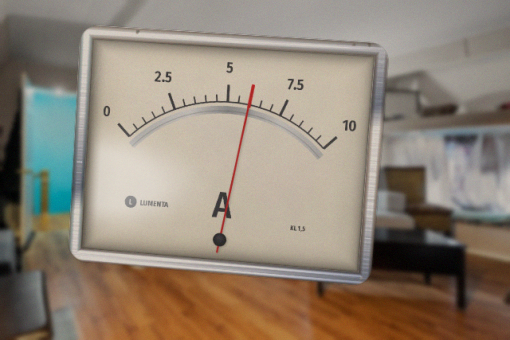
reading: 6 A
